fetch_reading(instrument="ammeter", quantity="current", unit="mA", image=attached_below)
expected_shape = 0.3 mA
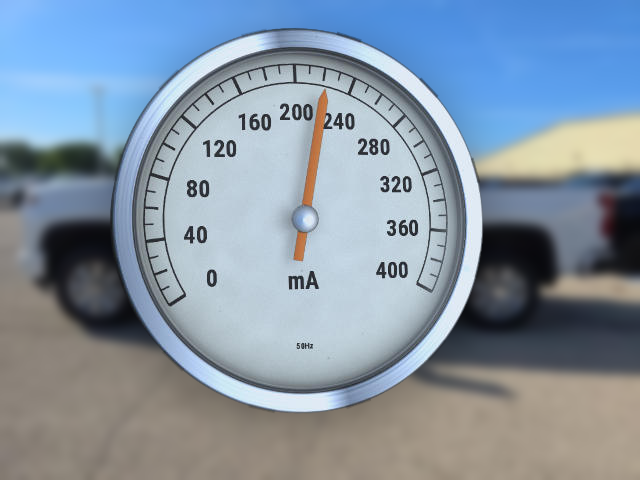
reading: 220 mA
